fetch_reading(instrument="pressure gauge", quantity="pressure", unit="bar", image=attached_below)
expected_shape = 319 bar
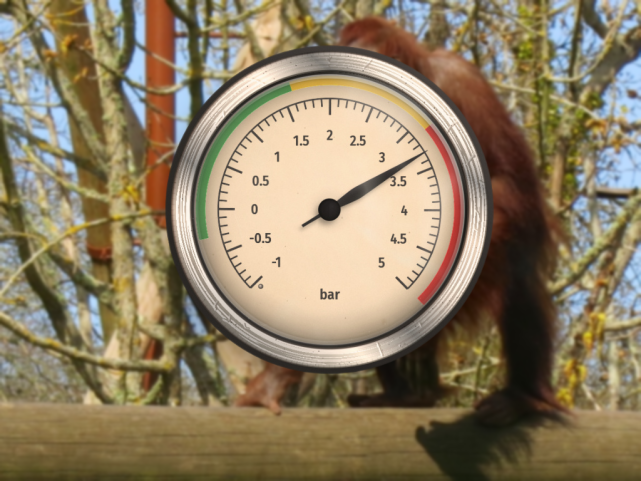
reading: 3.3 bar
